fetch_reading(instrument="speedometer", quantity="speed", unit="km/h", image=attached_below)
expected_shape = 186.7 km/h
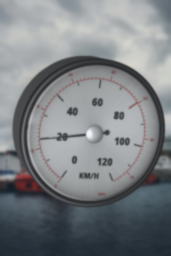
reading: 20 km/h
